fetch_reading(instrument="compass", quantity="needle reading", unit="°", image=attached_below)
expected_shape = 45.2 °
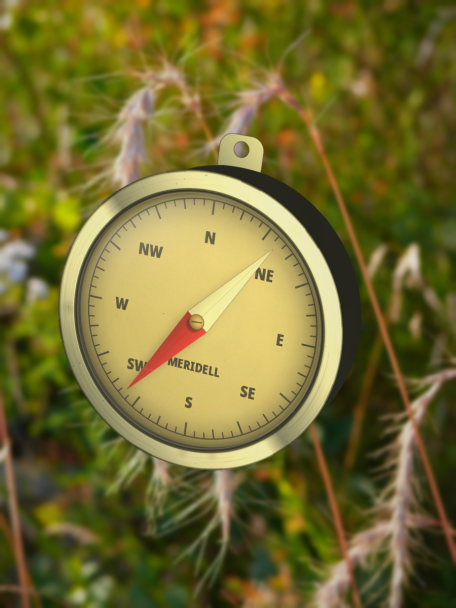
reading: 217.5 °
